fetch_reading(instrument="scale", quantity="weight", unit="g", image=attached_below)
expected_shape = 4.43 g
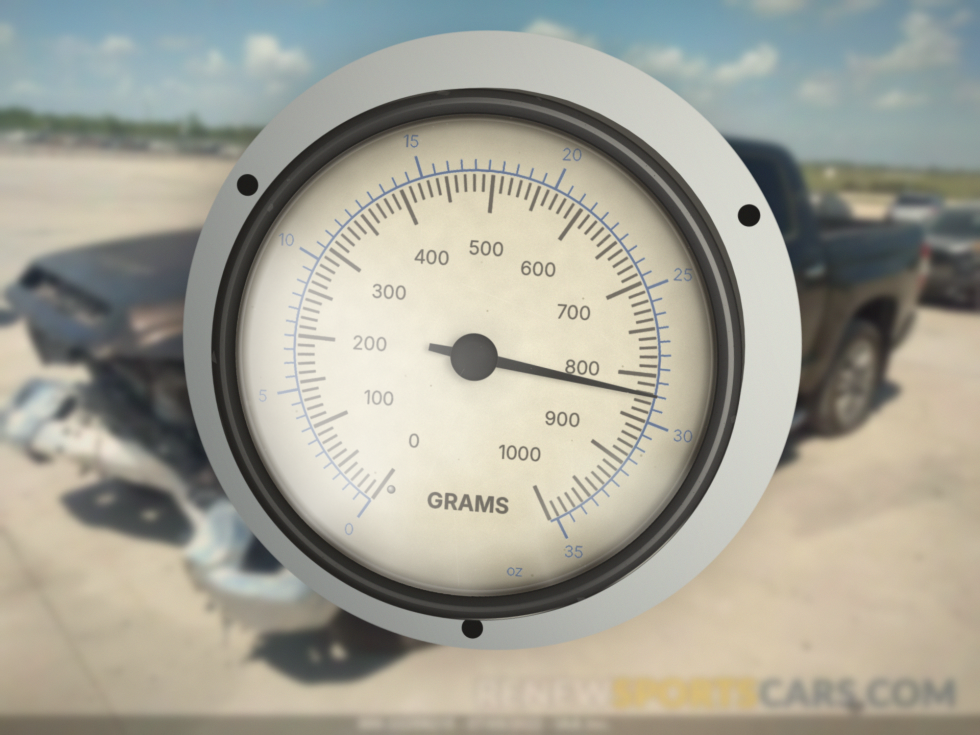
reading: 820 g
